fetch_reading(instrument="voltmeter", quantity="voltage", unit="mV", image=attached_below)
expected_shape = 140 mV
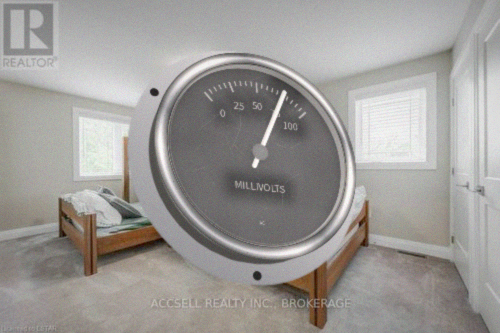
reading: 75 mV
